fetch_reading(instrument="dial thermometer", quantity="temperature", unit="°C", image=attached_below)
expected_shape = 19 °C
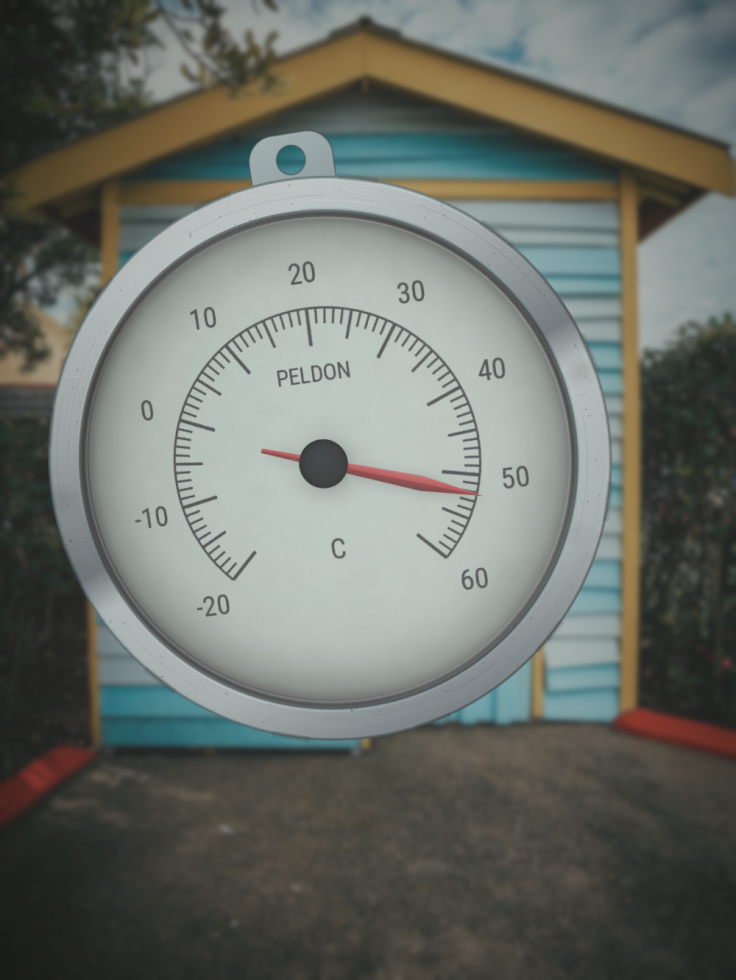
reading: 52 °C
